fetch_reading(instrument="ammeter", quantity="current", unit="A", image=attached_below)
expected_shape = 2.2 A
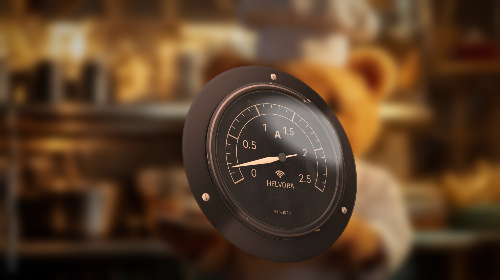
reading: 0.15 A
